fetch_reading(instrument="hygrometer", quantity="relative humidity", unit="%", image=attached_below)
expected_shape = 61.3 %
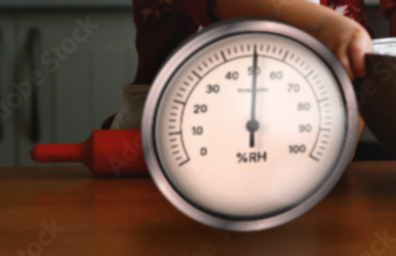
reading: 50 %
